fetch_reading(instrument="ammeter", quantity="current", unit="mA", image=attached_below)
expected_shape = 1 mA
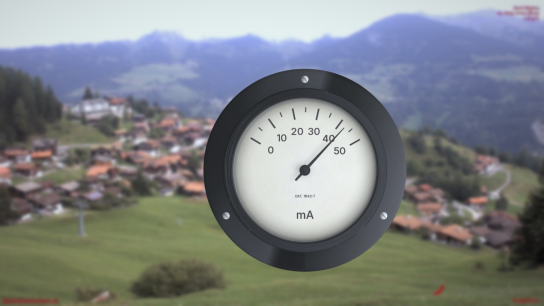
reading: 42.5 mA
